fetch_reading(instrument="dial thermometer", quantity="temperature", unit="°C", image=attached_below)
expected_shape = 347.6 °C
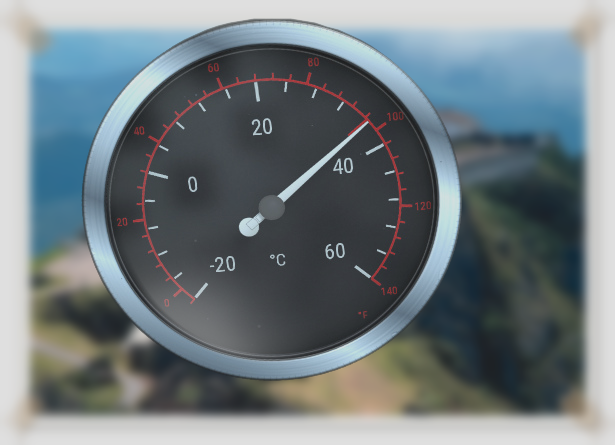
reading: 36 °C
